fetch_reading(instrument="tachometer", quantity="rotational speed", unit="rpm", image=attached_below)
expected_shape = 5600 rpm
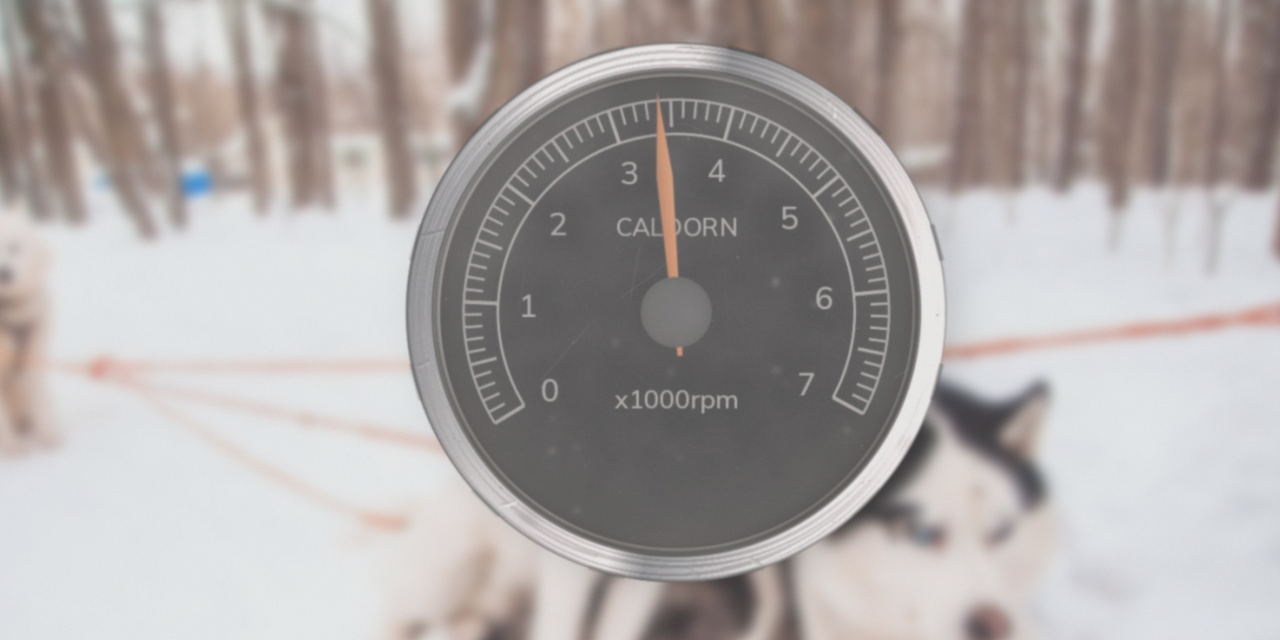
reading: 3400 rpm
